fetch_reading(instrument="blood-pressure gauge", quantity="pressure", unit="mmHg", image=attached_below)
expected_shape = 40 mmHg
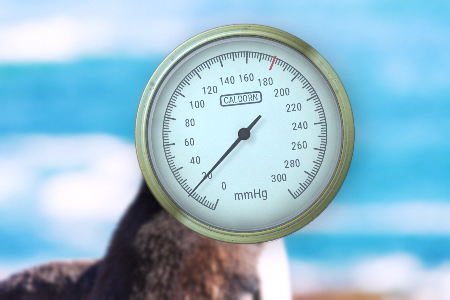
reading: 20 mmHg
